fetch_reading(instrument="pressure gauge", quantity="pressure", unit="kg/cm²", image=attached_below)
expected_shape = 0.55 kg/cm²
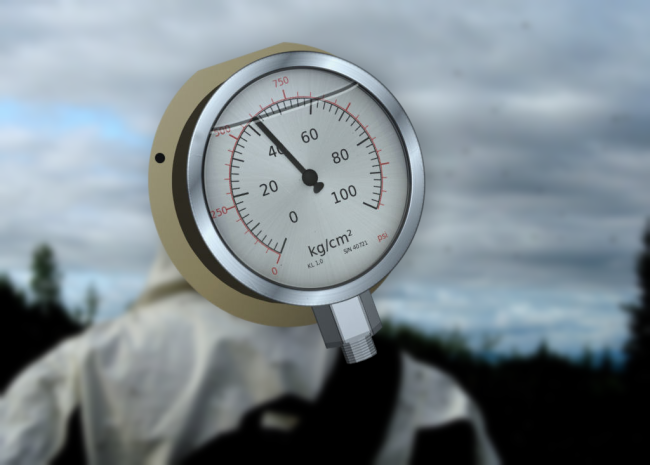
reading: 42 kg/cm²
